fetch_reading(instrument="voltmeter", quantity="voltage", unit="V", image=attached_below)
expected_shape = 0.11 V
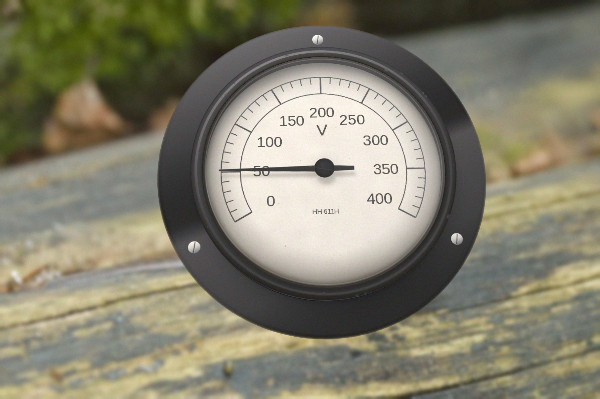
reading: 50 V
